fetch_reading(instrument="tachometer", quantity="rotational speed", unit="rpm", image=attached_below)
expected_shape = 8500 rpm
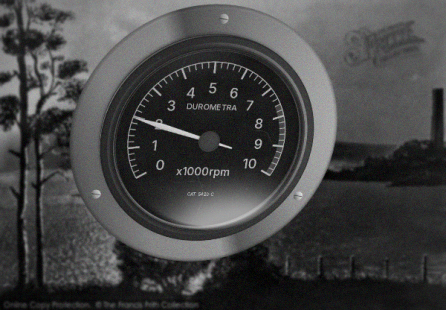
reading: 2000 rpm
